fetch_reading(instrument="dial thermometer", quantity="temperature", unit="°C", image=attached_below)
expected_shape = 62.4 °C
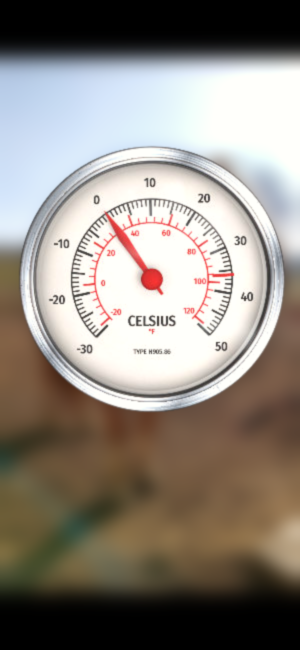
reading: 0 °C
